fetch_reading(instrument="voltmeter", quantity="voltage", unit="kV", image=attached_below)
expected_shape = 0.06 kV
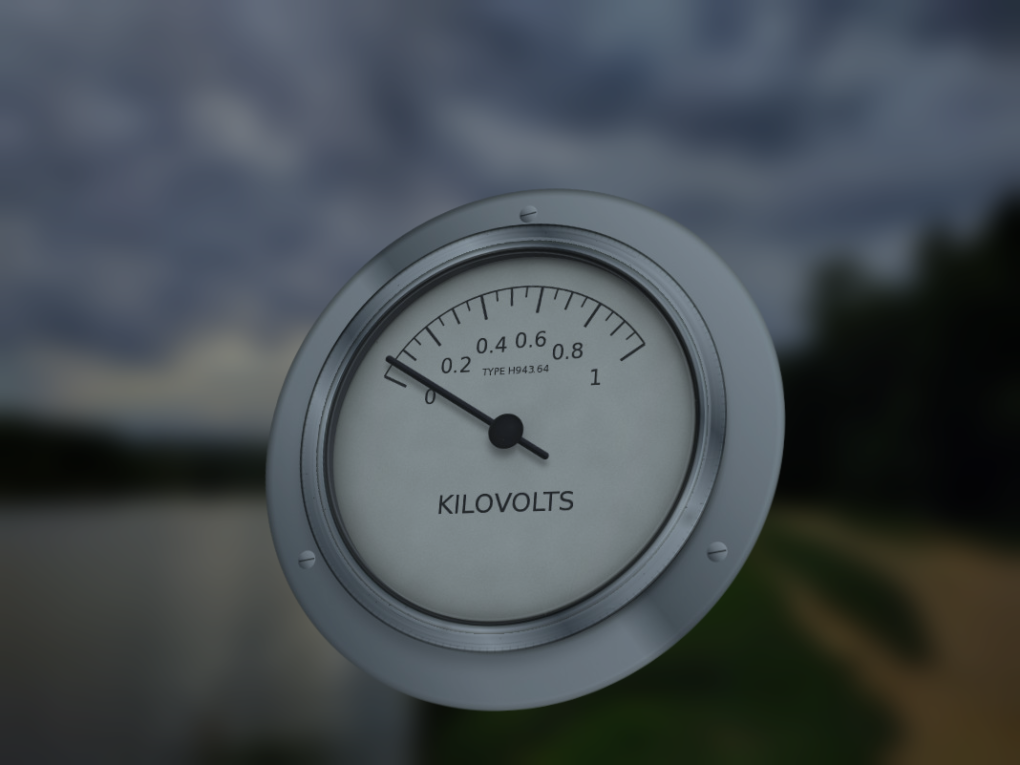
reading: 0.05 kV
